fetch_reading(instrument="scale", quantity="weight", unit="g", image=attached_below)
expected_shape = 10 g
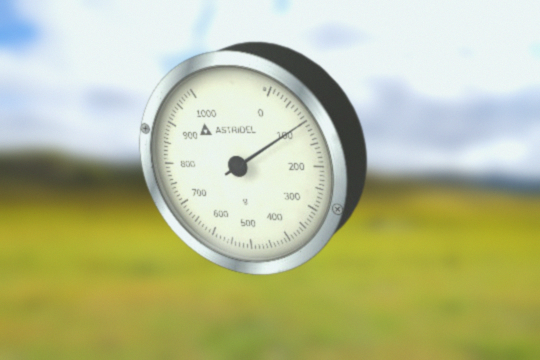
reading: 100 g
